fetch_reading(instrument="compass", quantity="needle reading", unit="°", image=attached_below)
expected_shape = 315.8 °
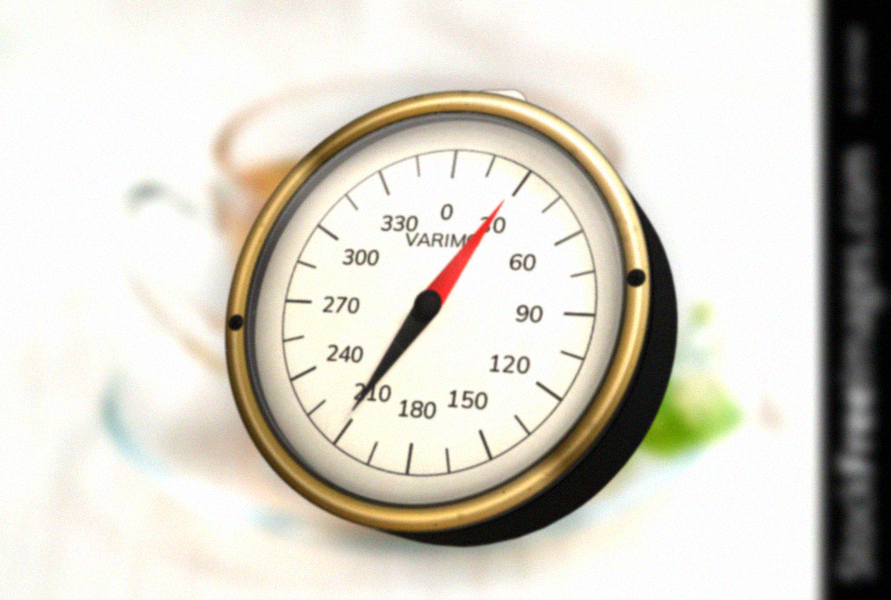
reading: 30 °
